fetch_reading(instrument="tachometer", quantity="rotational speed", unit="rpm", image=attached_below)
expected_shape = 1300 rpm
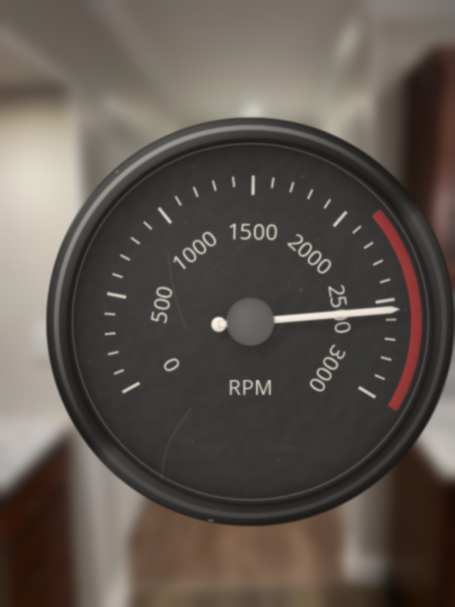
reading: 2550 rpm
